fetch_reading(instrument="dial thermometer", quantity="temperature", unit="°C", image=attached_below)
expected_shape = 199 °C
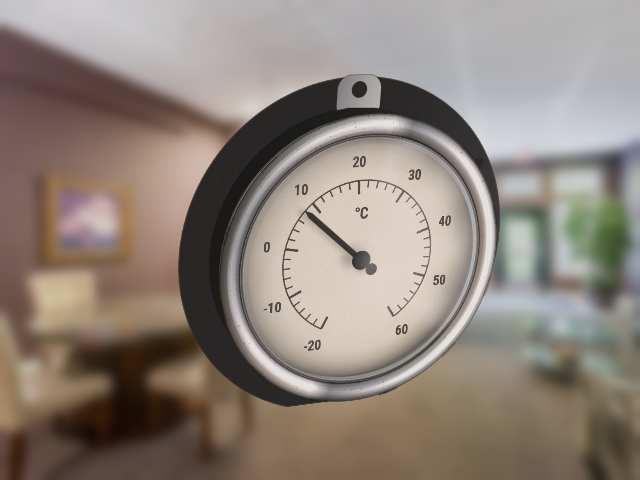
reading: 8 °C
